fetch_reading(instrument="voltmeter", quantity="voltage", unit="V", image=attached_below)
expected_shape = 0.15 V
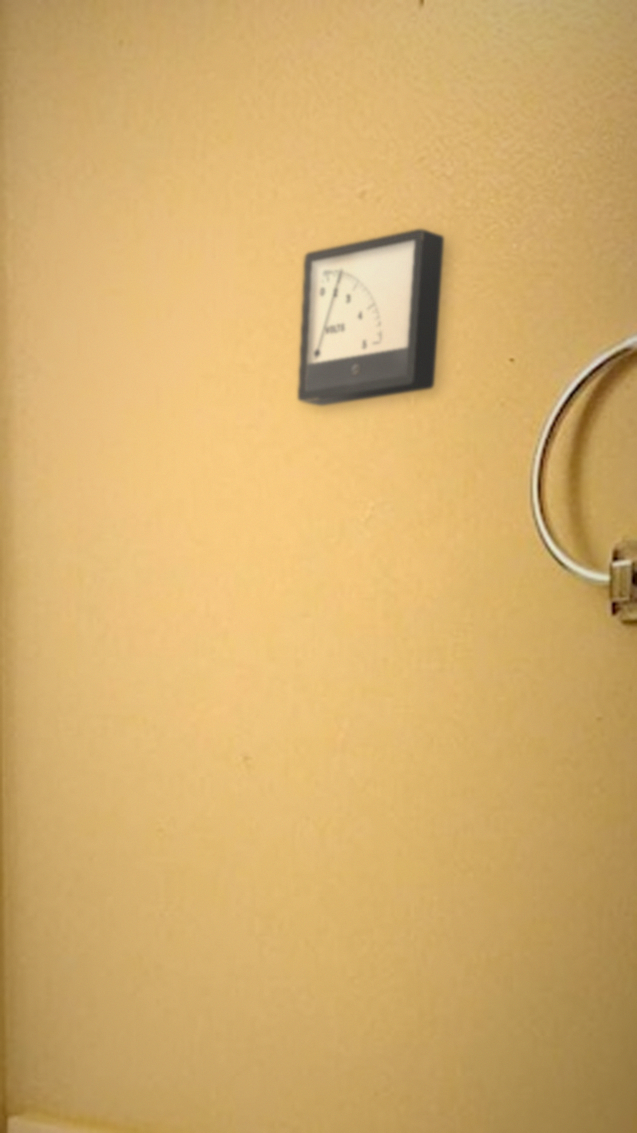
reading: 2 V
